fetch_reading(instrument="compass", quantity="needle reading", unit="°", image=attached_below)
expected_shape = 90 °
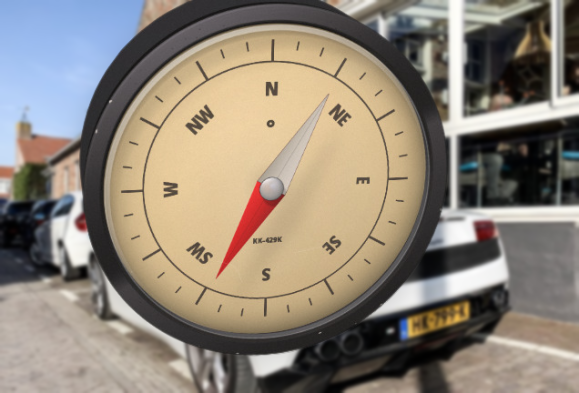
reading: 210 °
